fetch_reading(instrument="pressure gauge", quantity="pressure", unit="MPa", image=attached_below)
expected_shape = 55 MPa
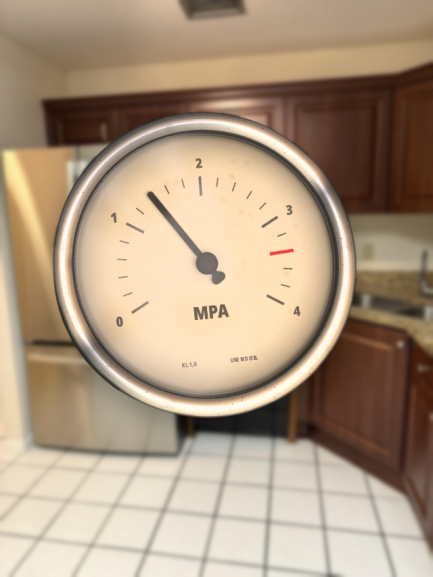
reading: 1.4 MPa
